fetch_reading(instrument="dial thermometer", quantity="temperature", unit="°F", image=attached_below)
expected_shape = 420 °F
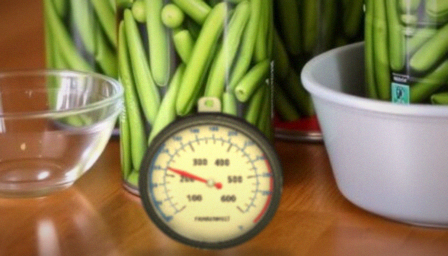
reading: 220 °F
